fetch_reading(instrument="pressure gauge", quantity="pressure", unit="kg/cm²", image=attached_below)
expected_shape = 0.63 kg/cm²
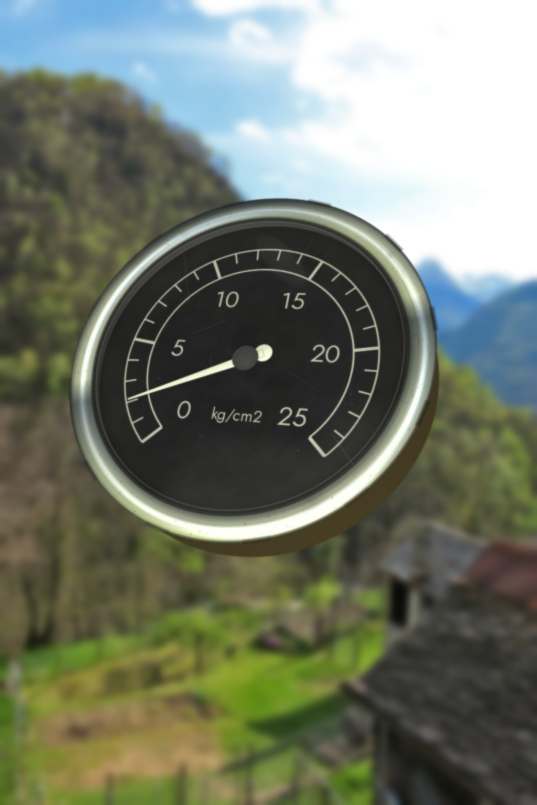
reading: 2 kg/cm²
